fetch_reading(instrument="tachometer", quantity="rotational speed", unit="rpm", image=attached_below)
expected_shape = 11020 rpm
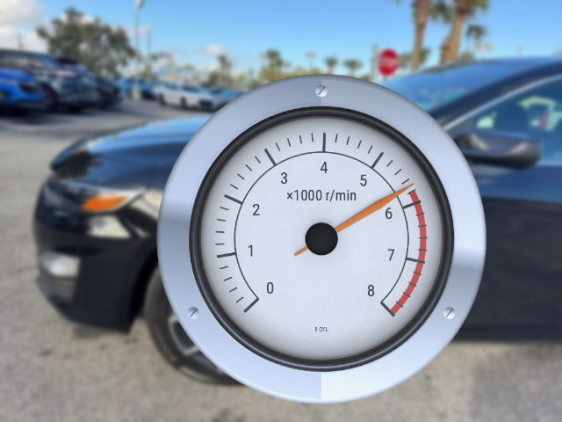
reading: 5700 rpm
